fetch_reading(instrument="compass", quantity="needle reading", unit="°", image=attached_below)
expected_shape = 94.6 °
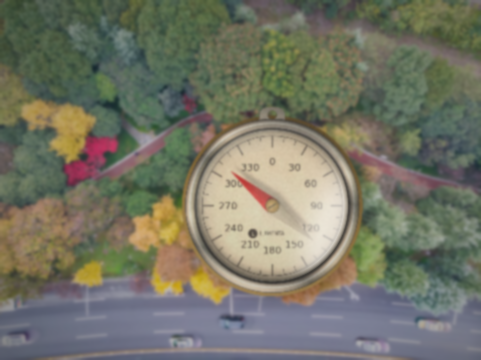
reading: 310 °
